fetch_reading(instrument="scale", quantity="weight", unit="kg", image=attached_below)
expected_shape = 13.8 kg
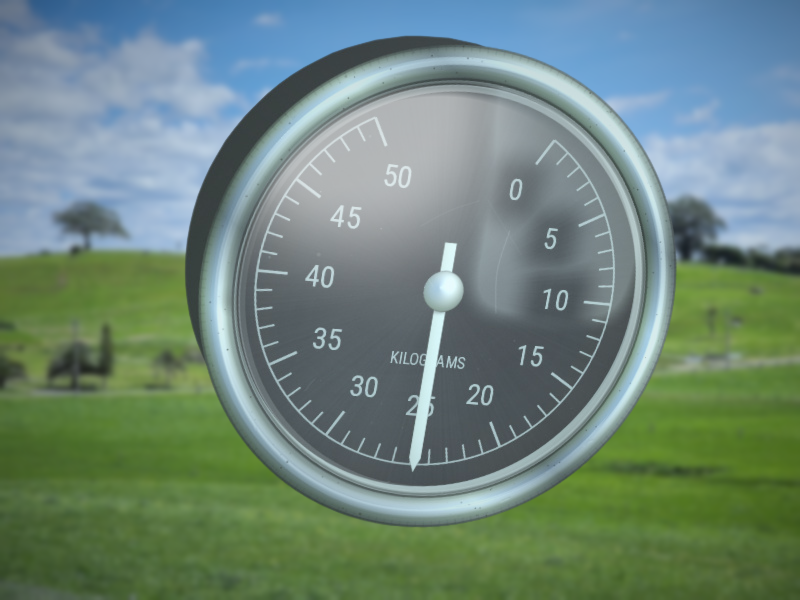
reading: 25 kg
